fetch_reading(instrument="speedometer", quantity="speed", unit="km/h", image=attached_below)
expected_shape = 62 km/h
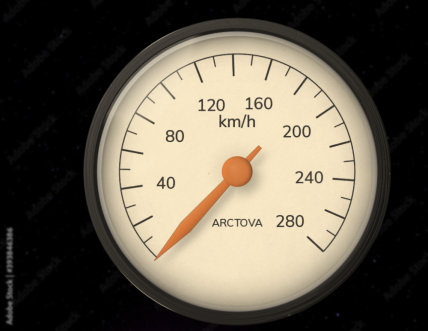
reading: 0 km/h
